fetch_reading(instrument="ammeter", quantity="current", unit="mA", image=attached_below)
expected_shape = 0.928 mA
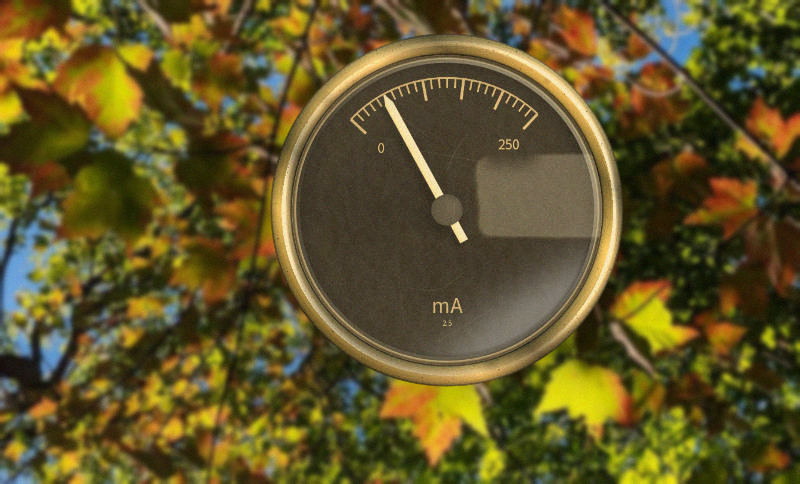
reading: 50 mA
